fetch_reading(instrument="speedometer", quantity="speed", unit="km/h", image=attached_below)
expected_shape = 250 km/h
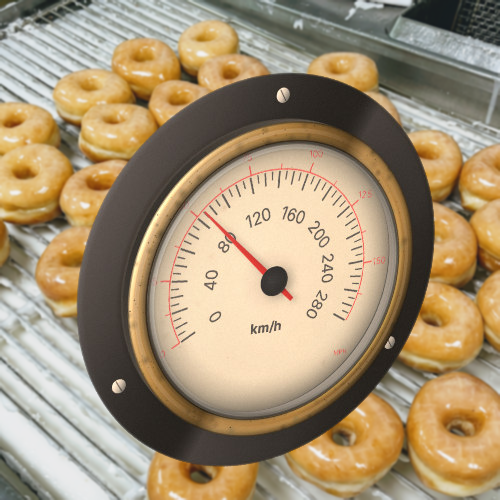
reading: 85 km/h
